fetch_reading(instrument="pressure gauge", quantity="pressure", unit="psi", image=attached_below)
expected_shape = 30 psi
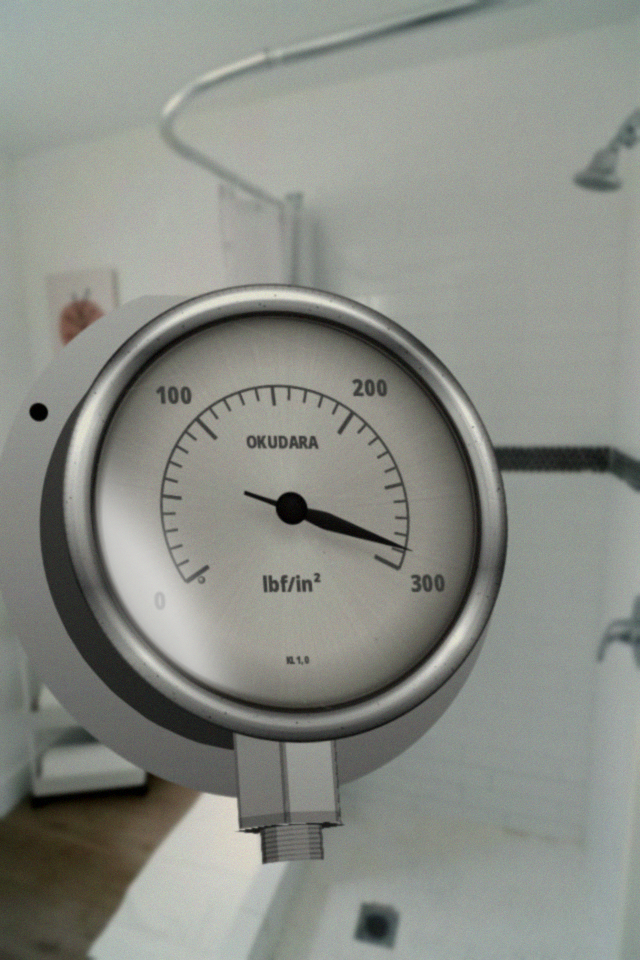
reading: 290 psi
